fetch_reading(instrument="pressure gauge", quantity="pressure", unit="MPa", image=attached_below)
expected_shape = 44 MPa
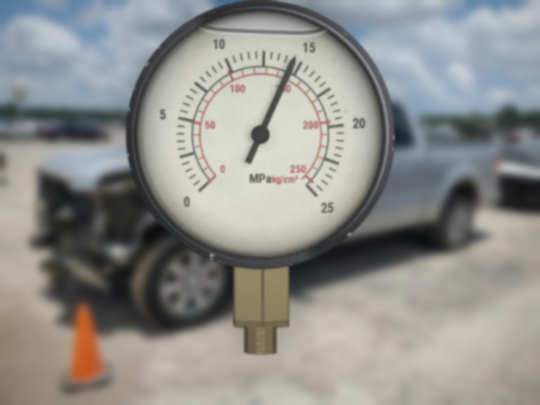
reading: 14.5 MPa
